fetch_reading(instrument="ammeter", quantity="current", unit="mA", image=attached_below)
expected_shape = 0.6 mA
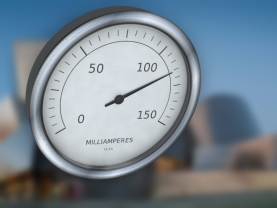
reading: 115 mA
